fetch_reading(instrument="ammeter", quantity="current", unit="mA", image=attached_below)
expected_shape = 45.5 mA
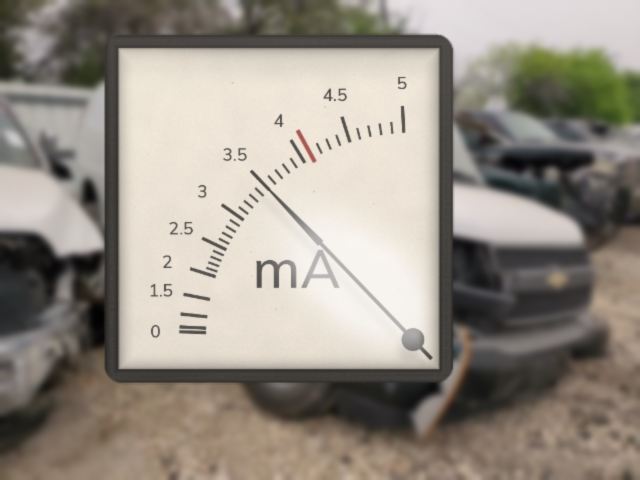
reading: 3.5 mA
